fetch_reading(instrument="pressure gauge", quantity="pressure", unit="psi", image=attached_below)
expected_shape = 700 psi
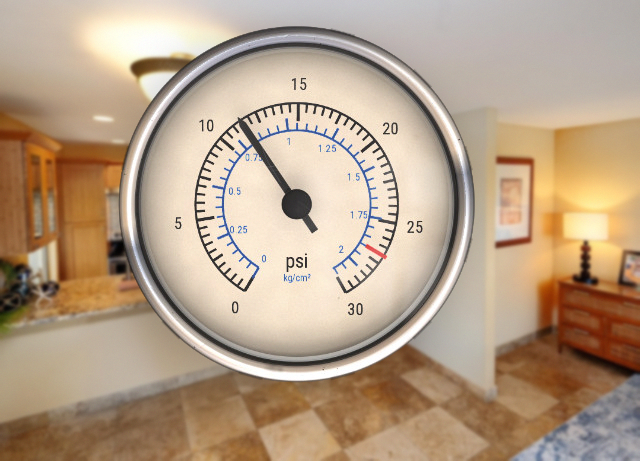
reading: 11.5 psi
